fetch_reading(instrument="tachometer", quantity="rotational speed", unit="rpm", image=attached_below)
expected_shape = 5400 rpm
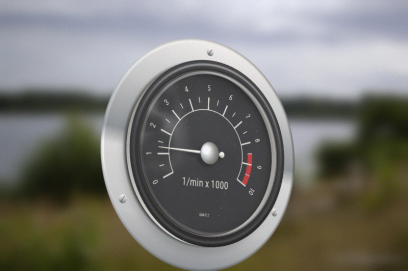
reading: 1250 rpm
